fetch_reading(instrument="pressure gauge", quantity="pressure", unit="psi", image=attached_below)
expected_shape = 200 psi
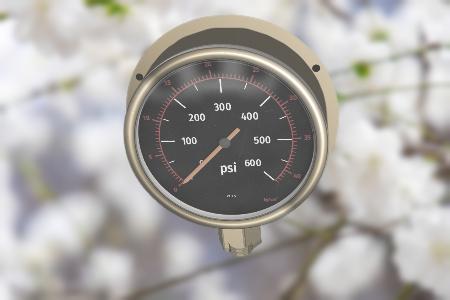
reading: 0 psi
